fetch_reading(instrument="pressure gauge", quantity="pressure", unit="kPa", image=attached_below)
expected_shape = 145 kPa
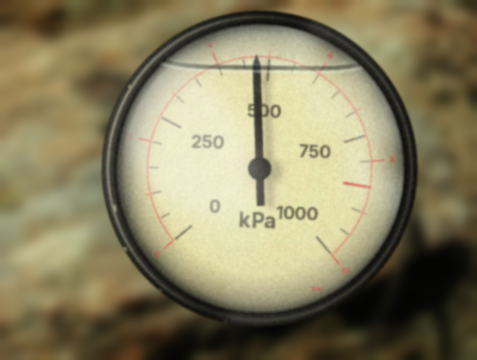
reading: 475 kPa
